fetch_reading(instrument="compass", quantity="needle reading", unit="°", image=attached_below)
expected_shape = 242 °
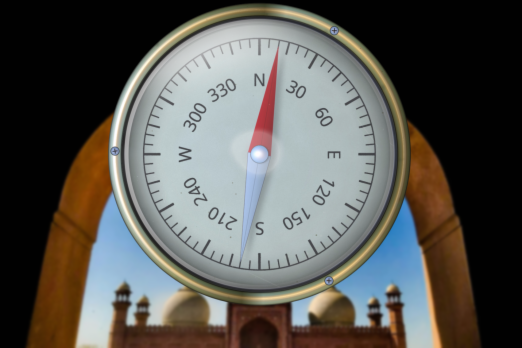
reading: 10 °
